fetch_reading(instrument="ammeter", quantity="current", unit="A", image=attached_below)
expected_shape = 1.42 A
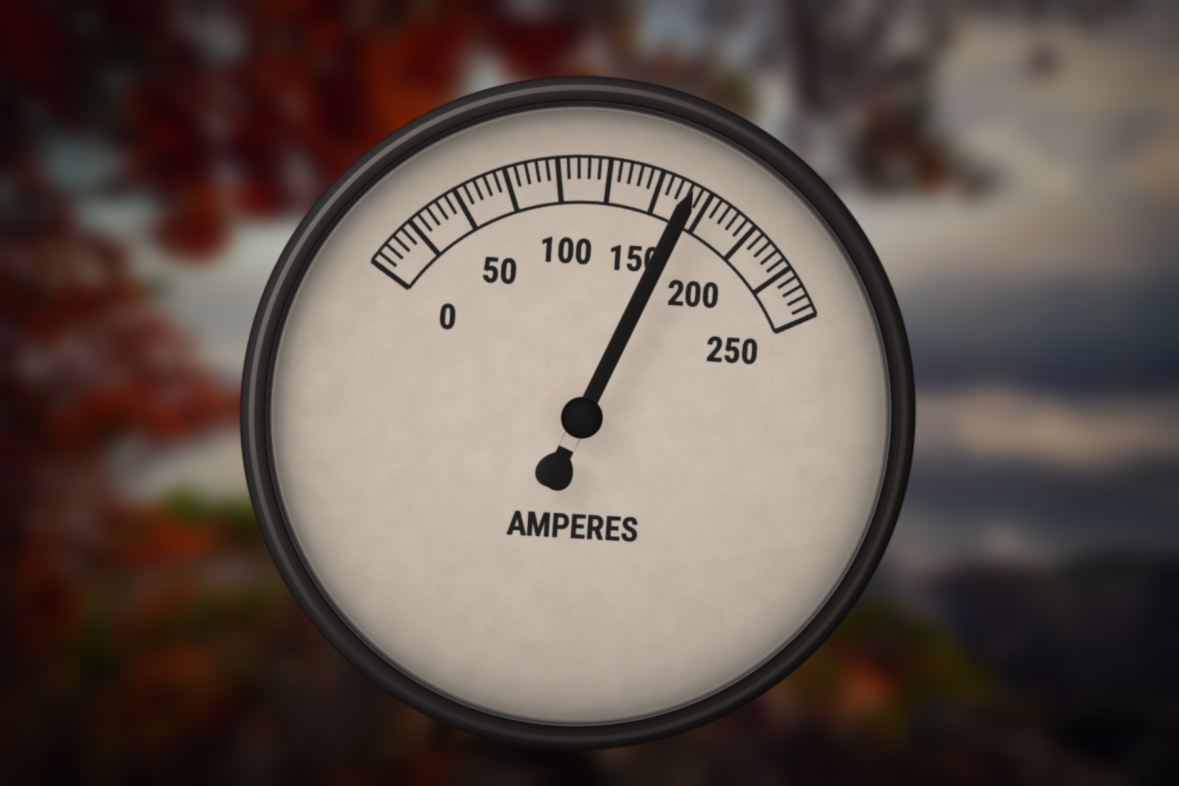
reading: 165 A
